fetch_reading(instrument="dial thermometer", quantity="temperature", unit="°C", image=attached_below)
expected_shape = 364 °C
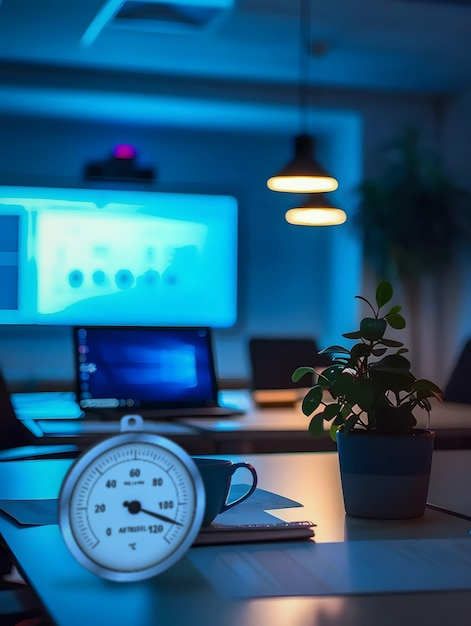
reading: 110 °C
